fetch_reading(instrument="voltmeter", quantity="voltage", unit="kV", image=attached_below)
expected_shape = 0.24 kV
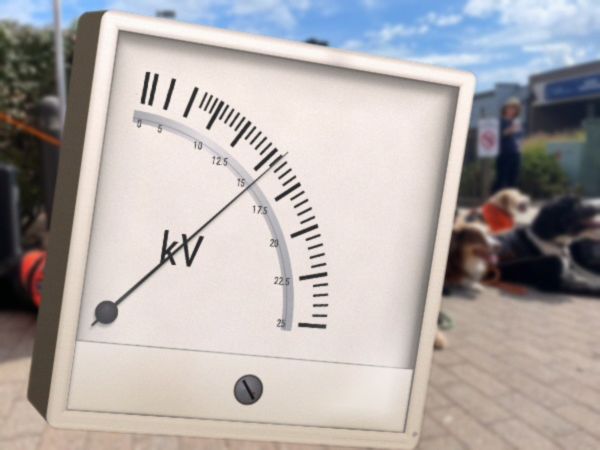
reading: 15.5 kV
